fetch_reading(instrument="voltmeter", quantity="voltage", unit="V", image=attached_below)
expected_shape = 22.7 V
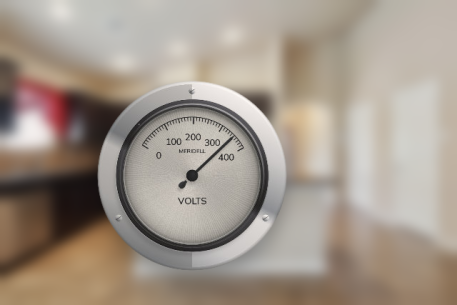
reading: 350 V
